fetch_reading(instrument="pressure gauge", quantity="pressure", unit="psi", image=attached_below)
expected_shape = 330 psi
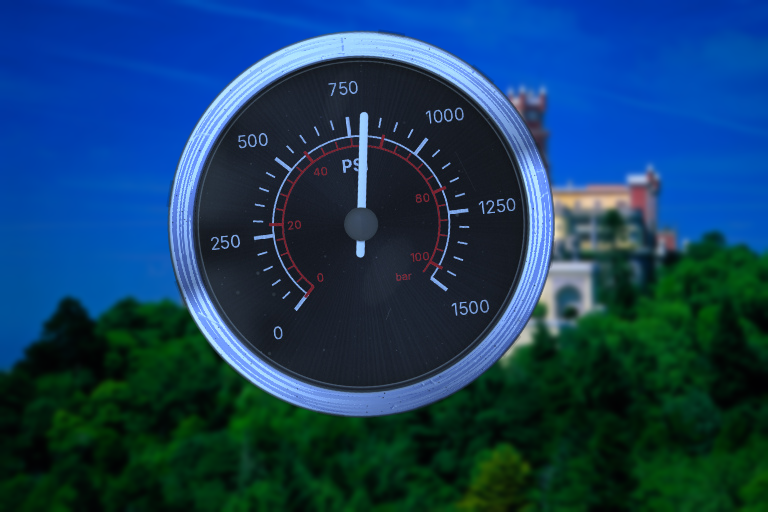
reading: 800 psi
